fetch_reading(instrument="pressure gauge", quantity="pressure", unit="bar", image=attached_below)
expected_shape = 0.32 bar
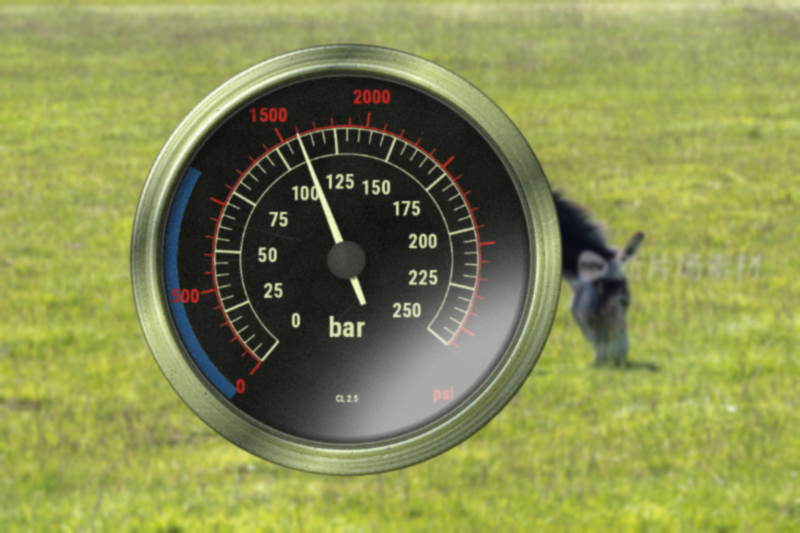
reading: 110 bar
